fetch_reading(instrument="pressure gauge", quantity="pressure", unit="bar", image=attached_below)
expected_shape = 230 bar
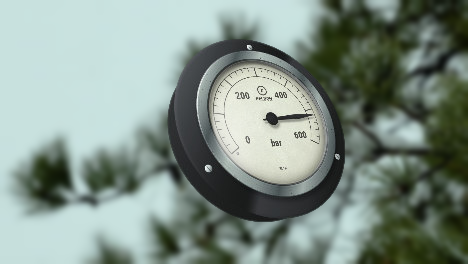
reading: 520 bar
